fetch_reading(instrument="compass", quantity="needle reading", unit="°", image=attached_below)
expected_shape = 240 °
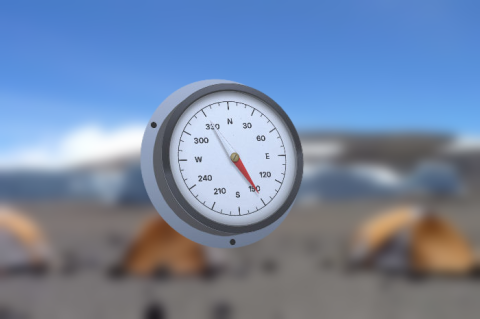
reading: 150 °
